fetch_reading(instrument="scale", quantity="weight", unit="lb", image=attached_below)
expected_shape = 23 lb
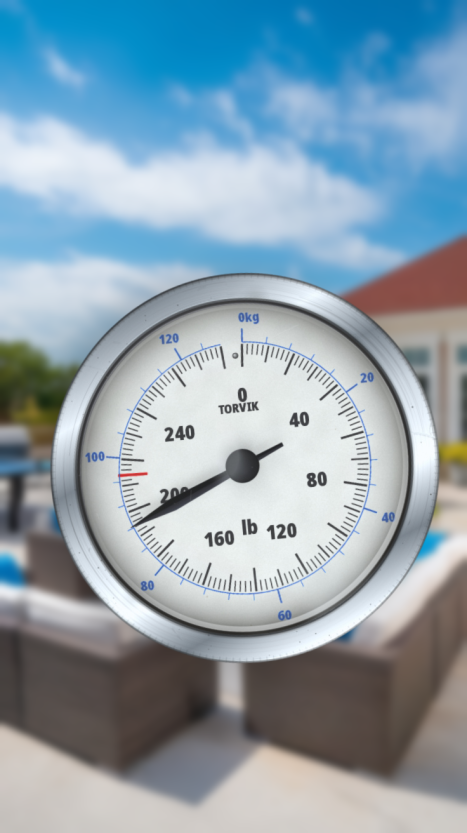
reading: 194 lb
